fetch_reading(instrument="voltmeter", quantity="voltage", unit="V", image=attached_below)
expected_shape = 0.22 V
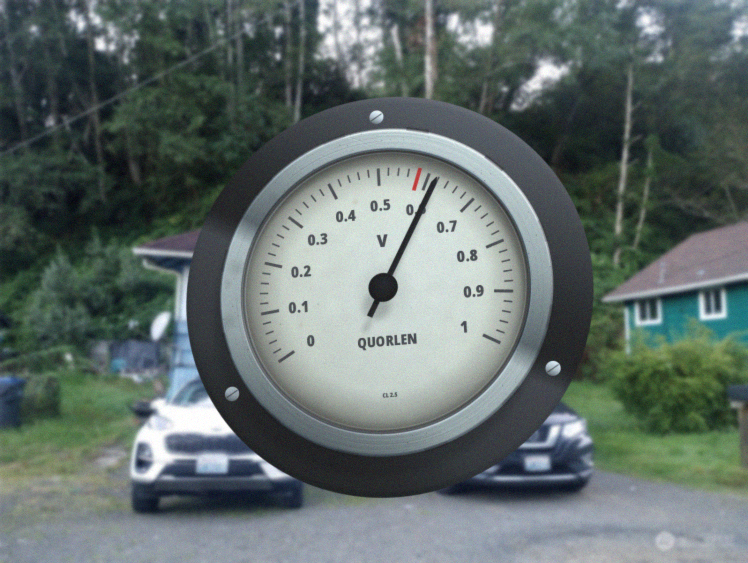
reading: 0.62 V
